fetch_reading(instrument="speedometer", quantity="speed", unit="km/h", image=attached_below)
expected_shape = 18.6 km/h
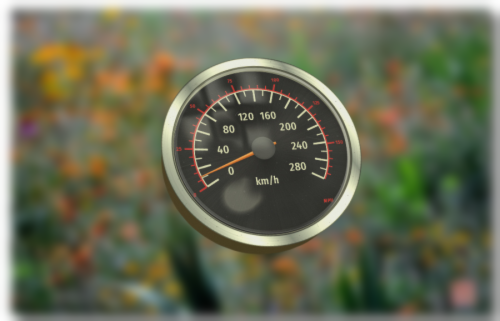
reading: 10 km/h
